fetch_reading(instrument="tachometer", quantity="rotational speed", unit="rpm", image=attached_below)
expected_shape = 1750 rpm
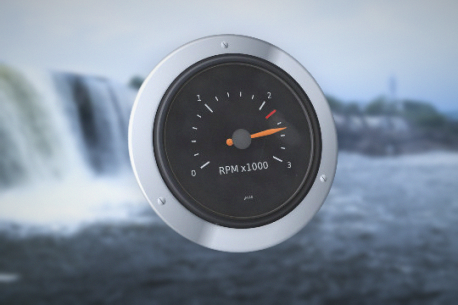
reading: 2500 rpm
